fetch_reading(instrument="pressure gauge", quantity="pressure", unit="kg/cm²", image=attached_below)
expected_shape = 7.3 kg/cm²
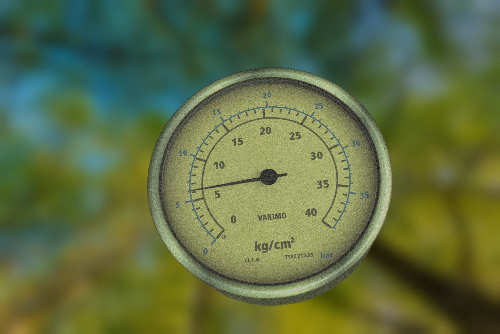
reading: 6 kg/cm²
